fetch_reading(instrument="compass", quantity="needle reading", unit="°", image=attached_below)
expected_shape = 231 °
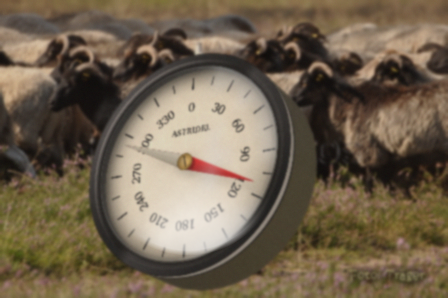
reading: 112.5 °
